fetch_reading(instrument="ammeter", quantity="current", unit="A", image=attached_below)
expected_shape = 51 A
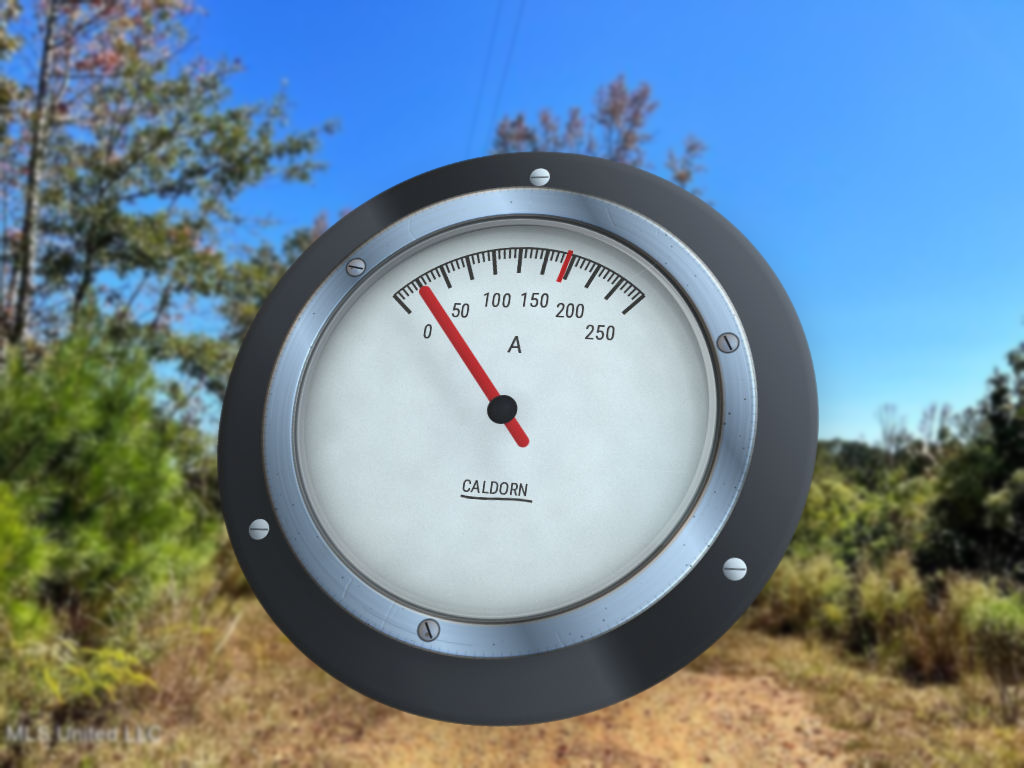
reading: 25 A
